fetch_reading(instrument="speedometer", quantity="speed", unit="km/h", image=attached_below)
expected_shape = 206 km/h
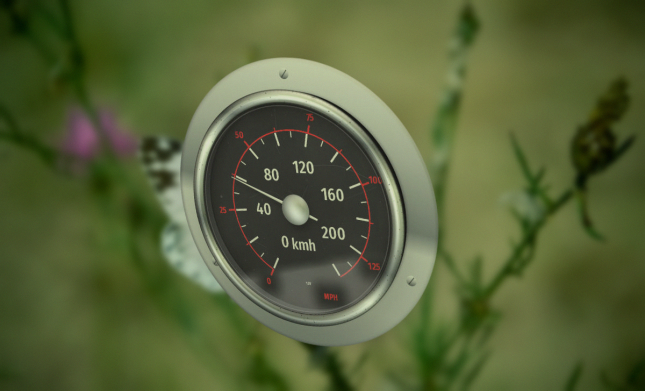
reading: 60 km/h
